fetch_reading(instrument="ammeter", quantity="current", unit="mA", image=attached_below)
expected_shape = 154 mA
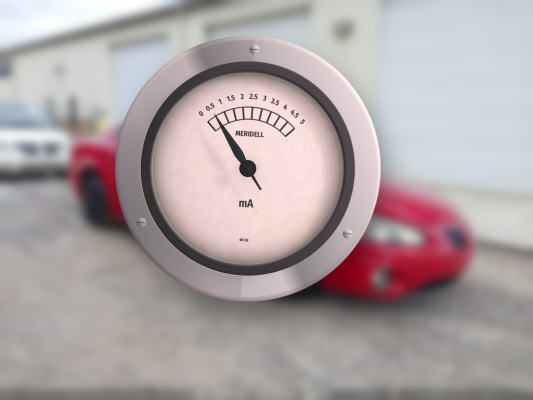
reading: 0.5 mA
